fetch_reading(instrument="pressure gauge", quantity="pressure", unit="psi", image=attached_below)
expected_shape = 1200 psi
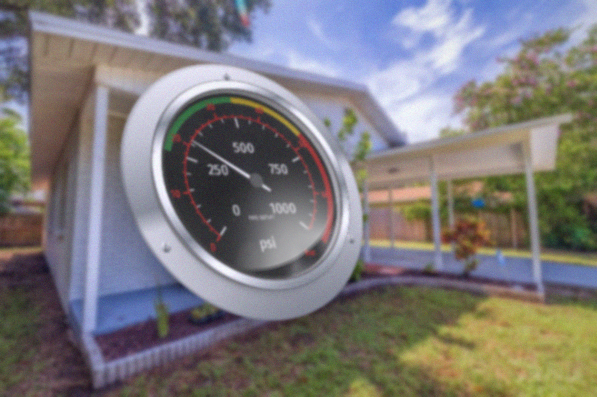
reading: 300 psi
